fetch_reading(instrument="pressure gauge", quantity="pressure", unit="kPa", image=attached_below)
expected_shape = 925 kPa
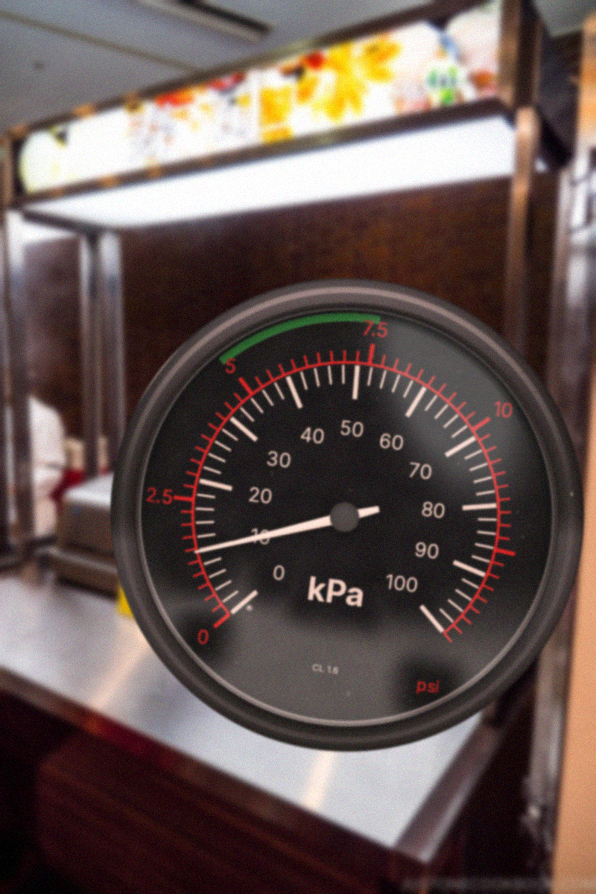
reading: 10 kPa
